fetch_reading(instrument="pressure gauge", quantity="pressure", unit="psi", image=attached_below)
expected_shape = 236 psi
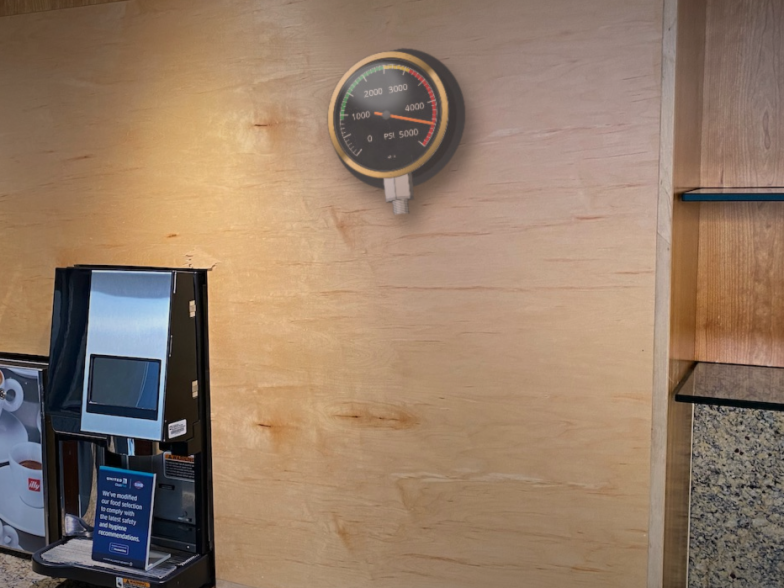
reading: 4500 psi
